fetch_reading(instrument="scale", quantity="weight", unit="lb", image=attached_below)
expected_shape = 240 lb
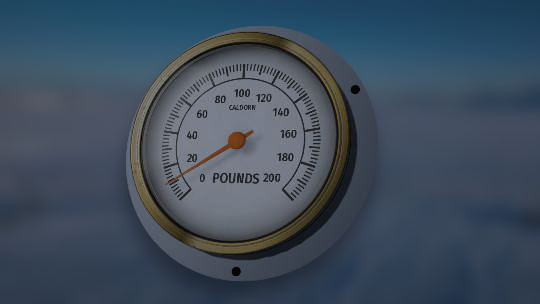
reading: 10 lb
